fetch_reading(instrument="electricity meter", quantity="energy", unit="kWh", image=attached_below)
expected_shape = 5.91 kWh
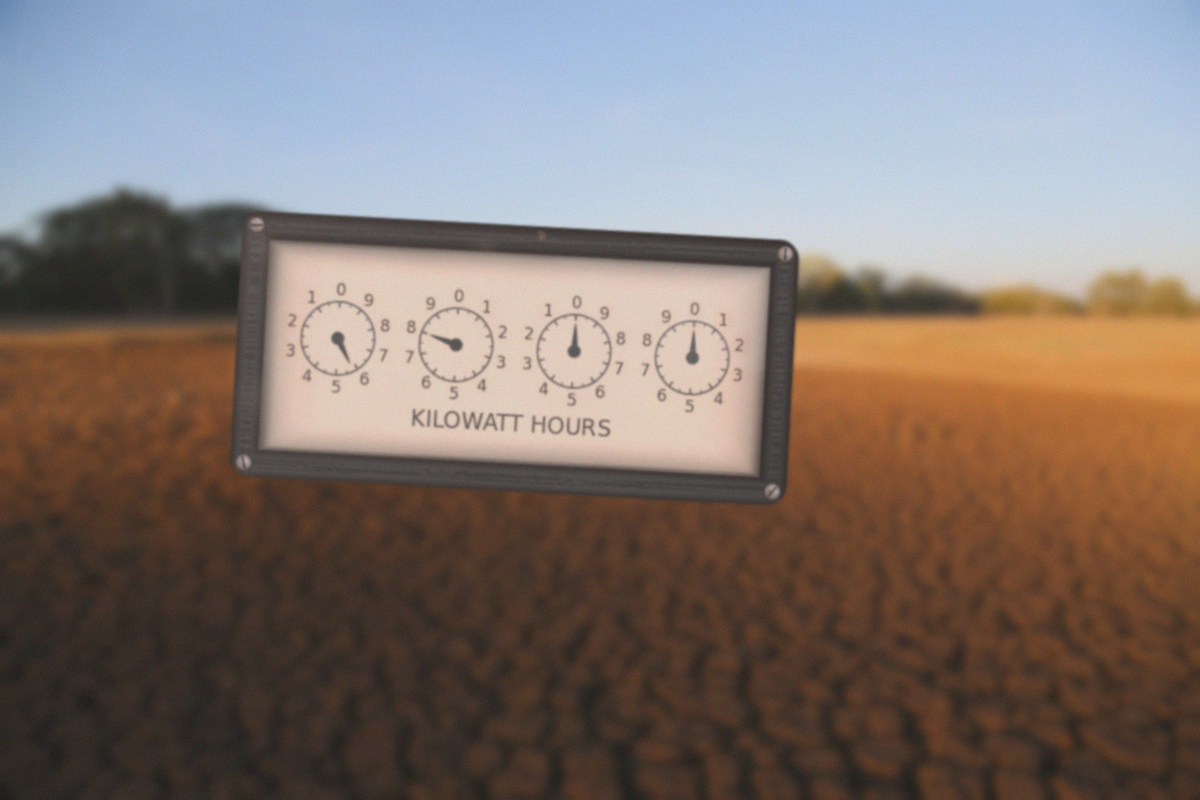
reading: 5800 kWh
